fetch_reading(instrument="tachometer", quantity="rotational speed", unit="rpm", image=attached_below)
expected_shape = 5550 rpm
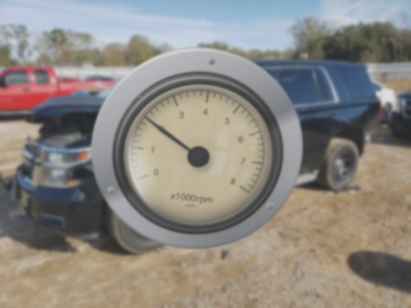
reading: 2000 rpm
